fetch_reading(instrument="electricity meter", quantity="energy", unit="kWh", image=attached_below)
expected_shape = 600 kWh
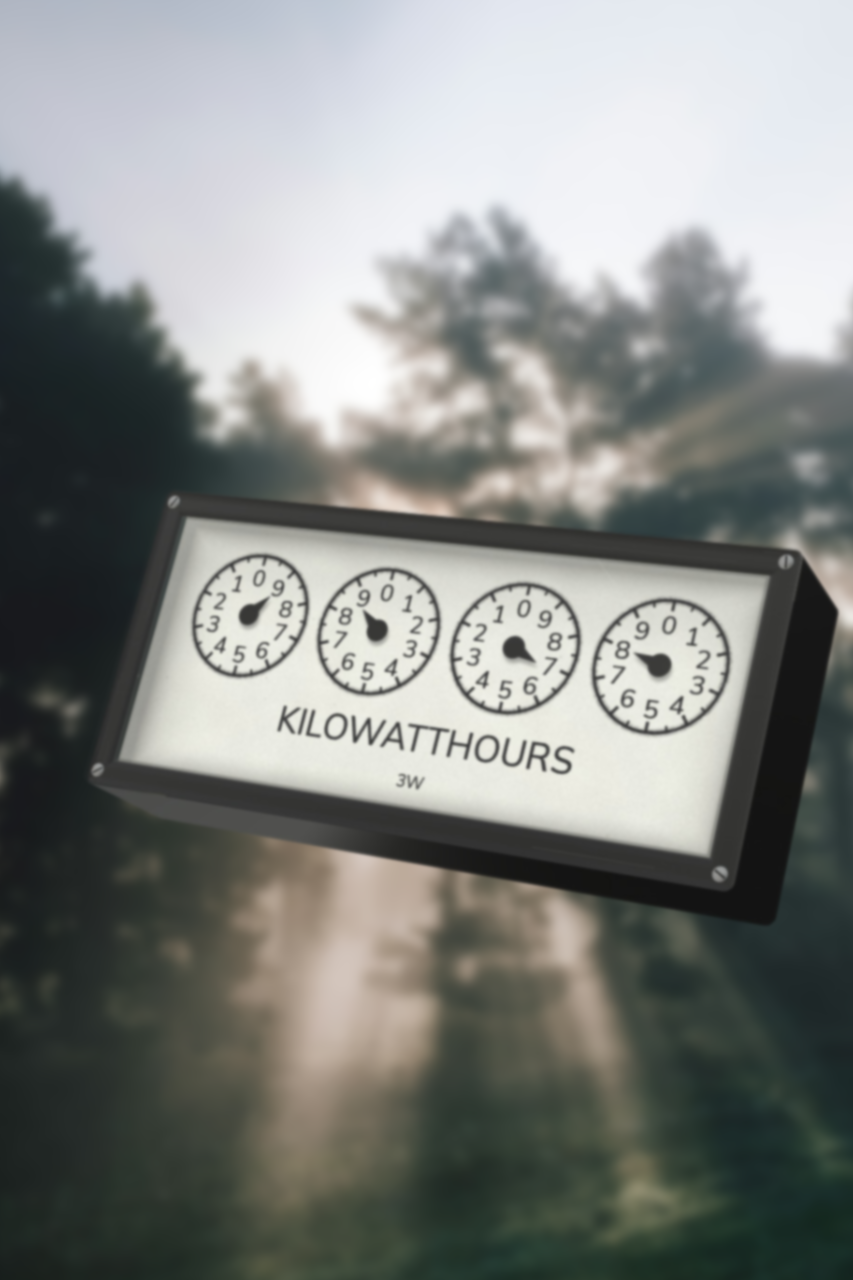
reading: 8868 kWh
